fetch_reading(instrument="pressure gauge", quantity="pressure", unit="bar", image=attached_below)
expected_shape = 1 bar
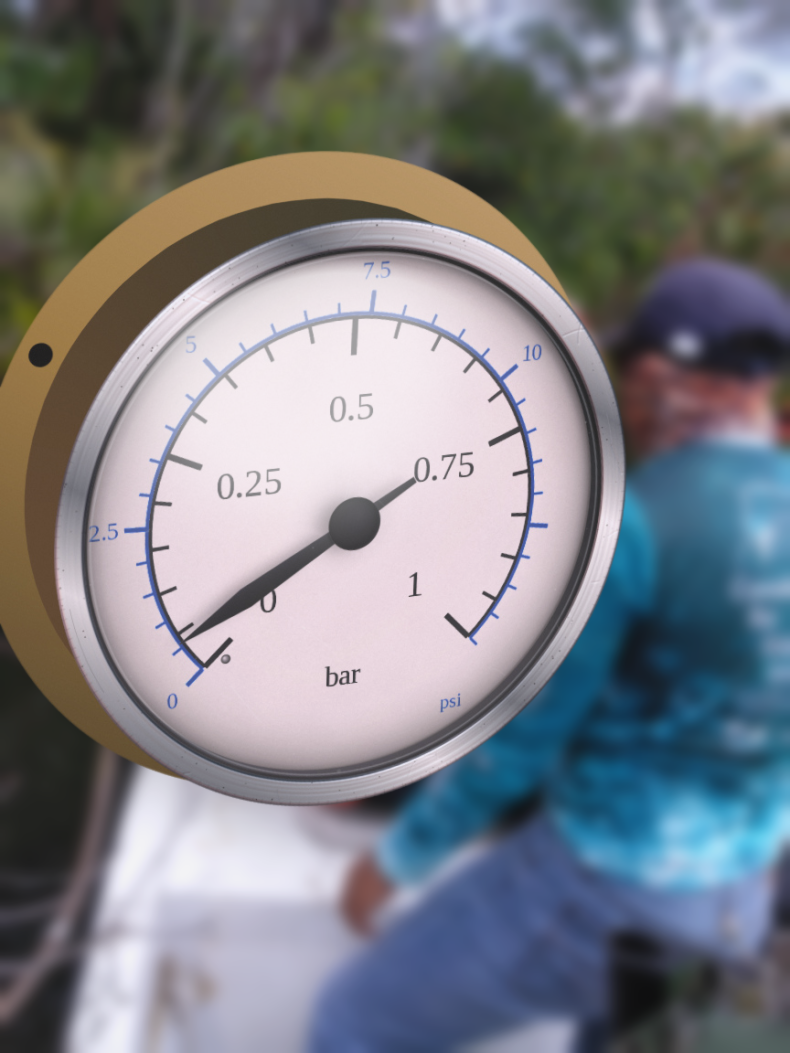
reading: 0.05 bar
